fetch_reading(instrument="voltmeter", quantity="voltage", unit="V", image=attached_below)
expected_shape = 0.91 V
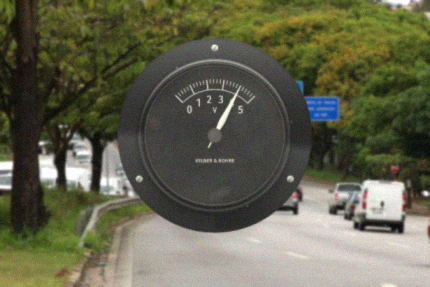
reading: 4 V
